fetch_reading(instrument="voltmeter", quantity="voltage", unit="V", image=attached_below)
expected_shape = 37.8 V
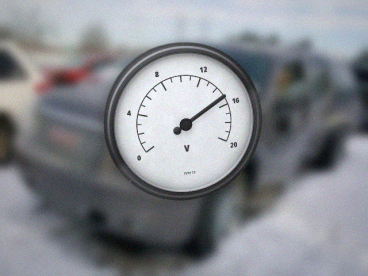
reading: 15 V
